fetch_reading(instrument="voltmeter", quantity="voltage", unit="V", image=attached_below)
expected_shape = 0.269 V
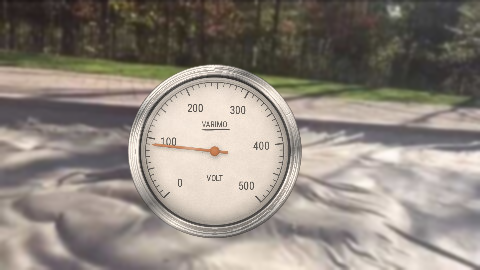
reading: 90 V
